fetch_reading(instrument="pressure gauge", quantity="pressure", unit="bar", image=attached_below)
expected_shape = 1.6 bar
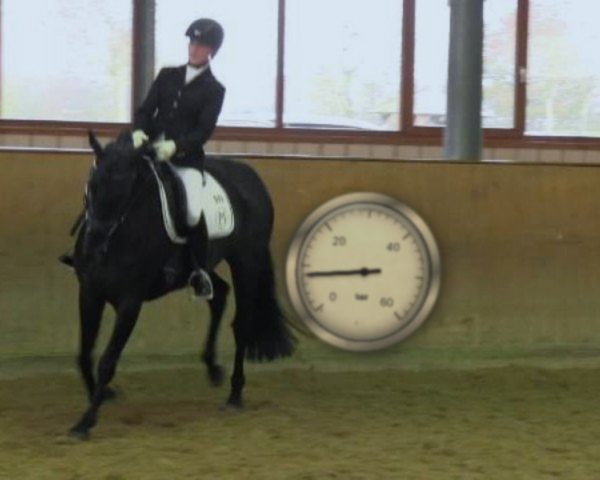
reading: 8 bar
